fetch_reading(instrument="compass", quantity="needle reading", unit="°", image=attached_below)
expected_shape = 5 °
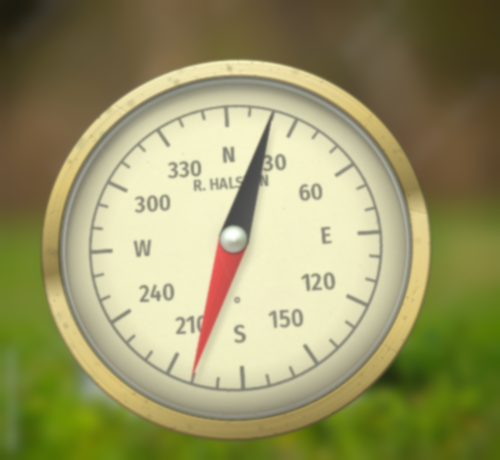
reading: 200 °
